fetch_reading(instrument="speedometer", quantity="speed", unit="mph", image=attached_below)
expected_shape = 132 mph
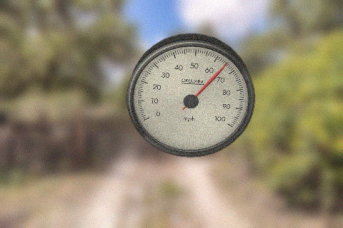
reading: 65 mph
